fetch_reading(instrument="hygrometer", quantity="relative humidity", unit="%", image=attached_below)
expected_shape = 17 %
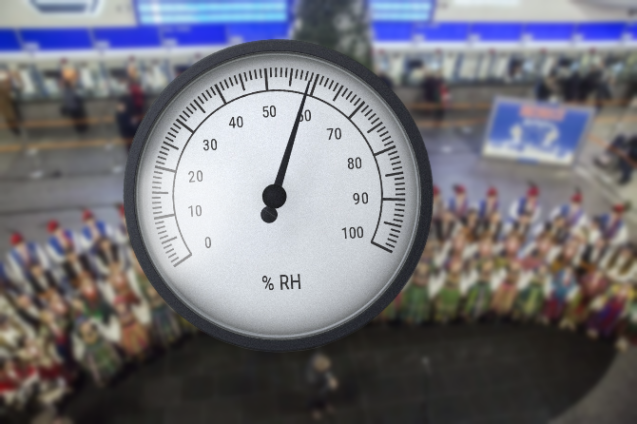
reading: 59 %
